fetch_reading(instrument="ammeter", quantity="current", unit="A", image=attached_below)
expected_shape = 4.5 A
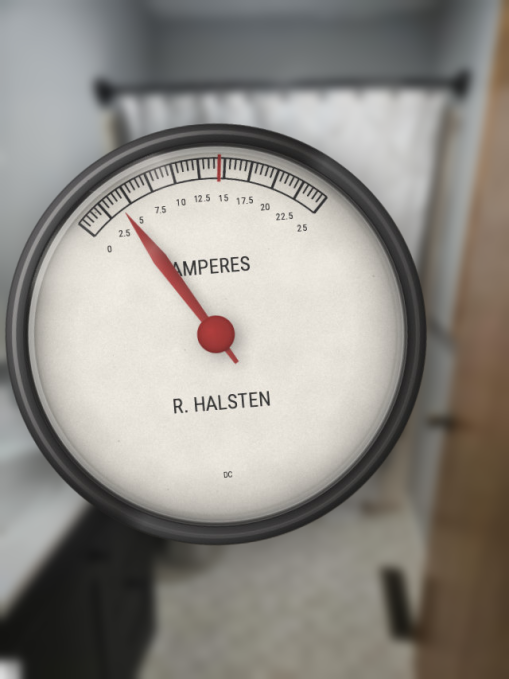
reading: 4 A
